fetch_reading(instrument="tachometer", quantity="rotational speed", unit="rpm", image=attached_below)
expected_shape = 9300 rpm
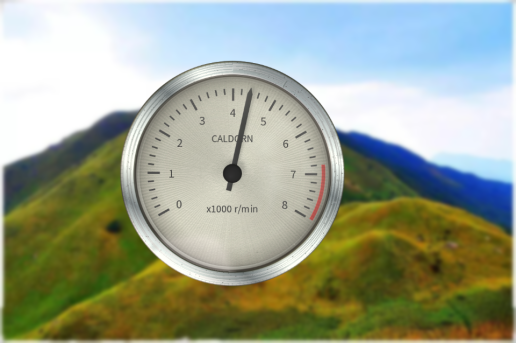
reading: 4400 rpm
